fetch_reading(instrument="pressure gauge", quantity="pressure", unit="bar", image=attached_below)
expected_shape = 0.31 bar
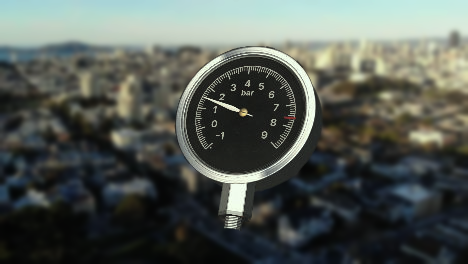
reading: 1.5 bar
